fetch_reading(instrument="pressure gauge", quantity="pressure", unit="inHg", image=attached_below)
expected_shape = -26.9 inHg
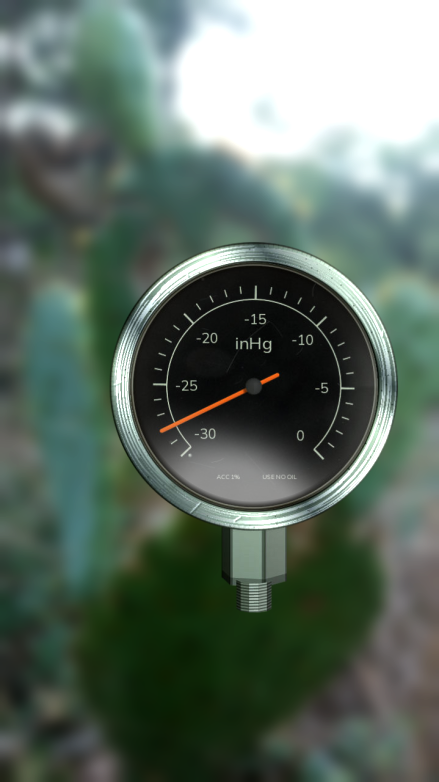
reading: -28 inHg
